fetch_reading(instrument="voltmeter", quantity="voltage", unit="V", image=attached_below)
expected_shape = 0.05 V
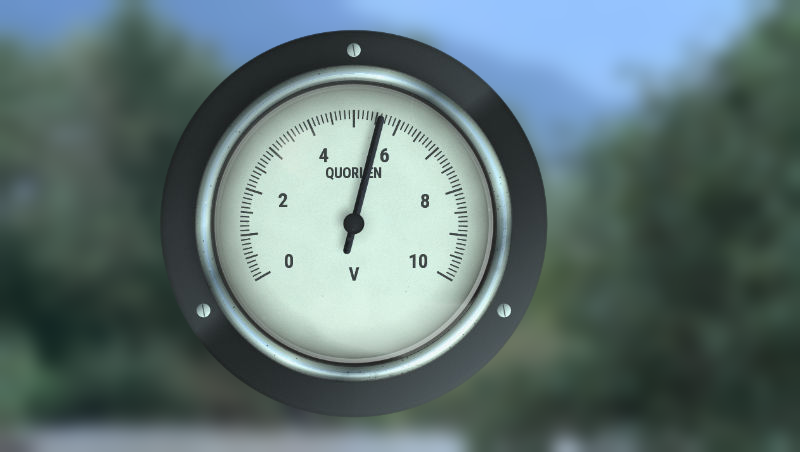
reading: 5.6 V
